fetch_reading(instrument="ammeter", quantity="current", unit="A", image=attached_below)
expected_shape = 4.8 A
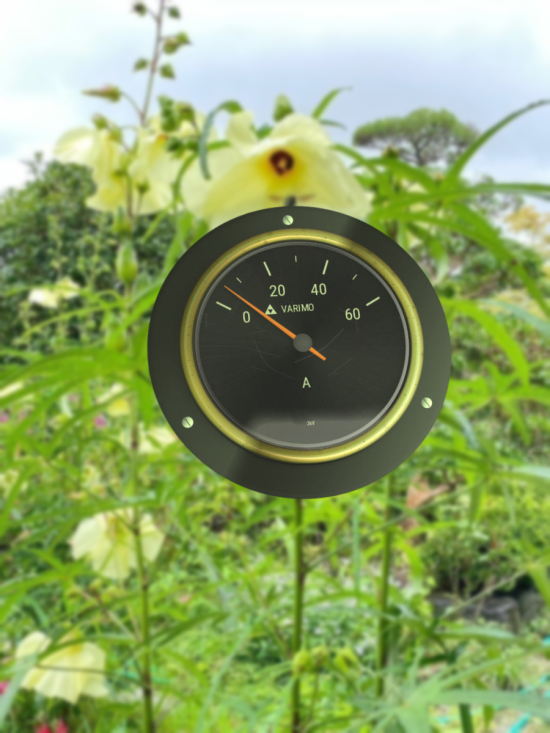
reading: 5 A
